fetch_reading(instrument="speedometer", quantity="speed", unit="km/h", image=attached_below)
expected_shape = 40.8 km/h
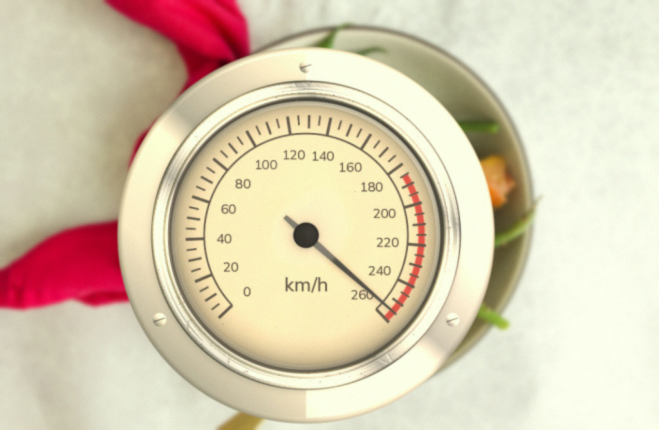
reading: 255 km/h
